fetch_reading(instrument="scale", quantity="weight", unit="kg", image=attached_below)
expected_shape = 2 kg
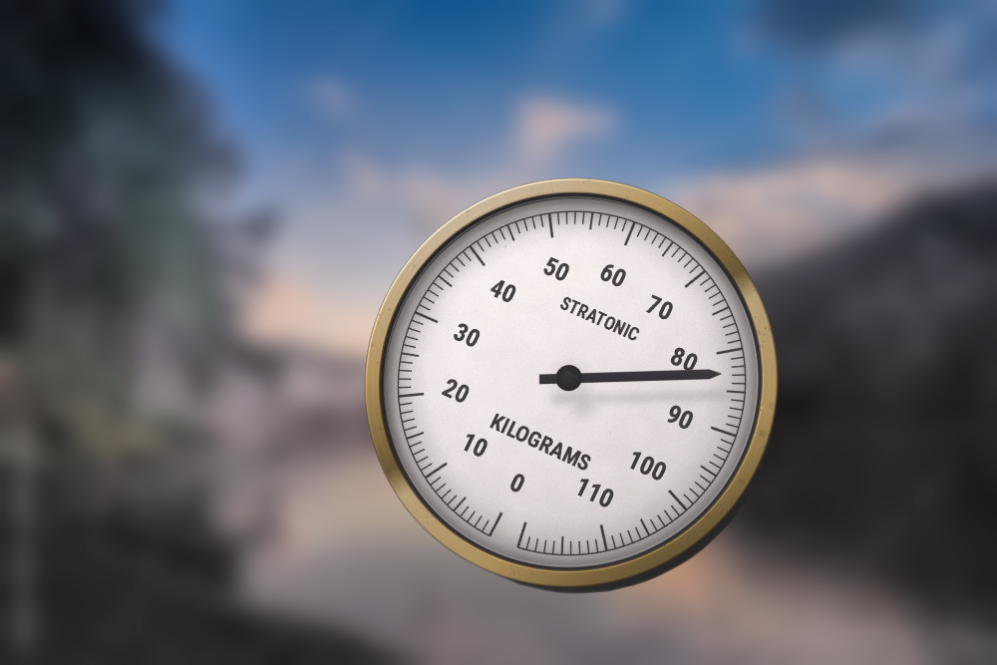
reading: 83 kg
